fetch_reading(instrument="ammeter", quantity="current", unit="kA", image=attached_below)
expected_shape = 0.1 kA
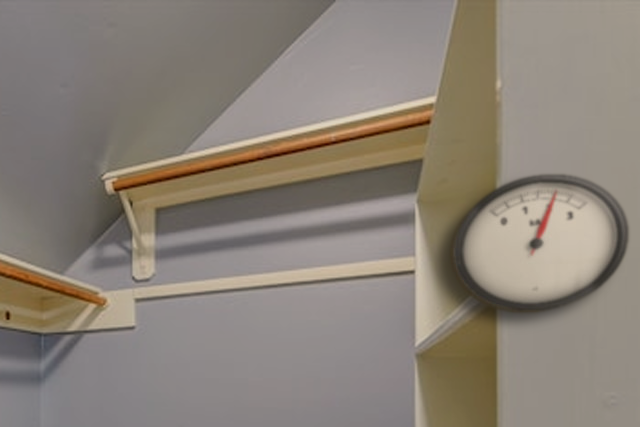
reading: 2 kA
